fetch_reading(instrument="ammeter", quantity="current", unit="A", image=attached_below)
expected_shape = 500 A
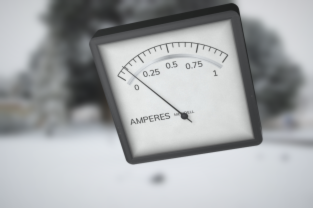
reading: 0.1 A
